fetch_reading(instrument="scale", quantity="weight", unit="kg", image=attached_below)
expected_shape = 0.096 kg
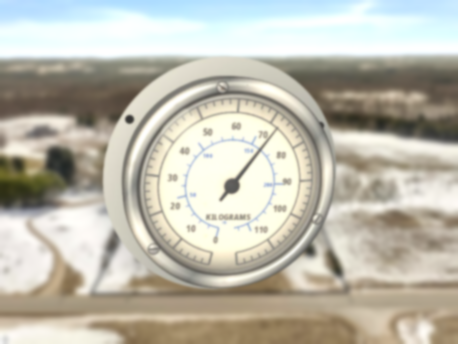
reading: 72 kg
